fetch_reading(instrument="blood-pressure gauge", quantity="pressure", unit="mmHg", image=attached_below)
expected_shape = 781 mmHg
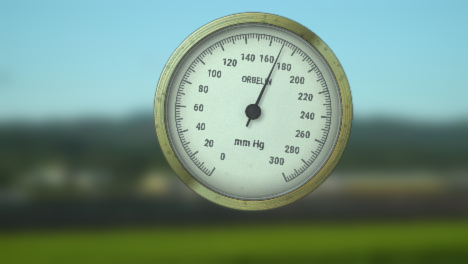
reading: 170 mmHg
